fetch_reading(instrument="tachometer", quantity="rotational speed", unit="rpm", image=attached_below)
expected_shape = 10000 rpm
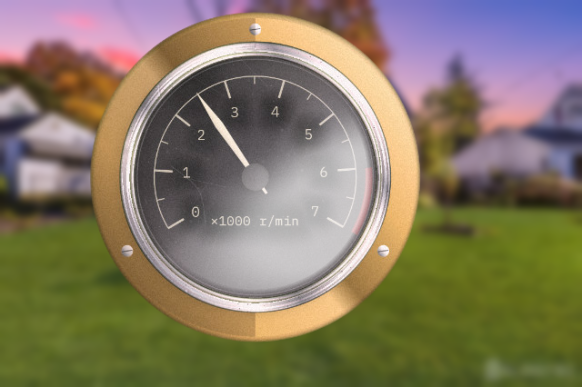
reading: 2500 rpm
